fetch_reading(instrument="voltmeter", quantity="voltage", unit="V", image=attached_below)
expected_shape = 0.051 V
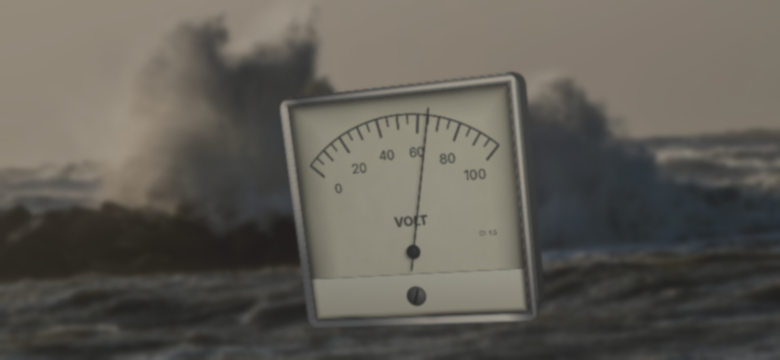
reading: 65 V
